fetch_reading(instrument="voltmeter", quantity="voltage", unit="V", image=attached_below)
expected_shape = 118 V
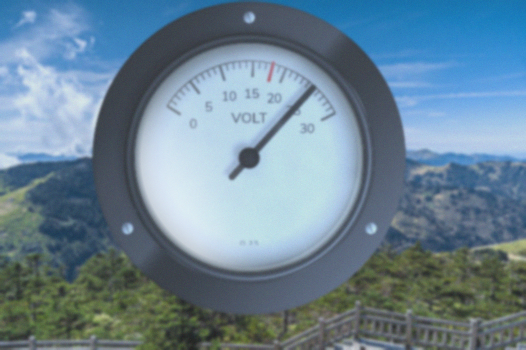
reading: 25 V
